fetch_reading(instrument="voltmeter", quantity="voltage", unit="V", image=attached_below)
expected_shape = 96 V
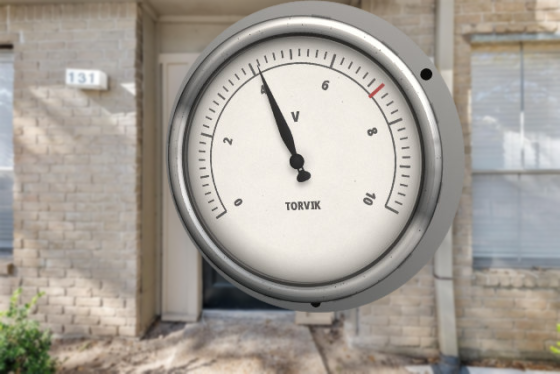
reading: 4.2 V
